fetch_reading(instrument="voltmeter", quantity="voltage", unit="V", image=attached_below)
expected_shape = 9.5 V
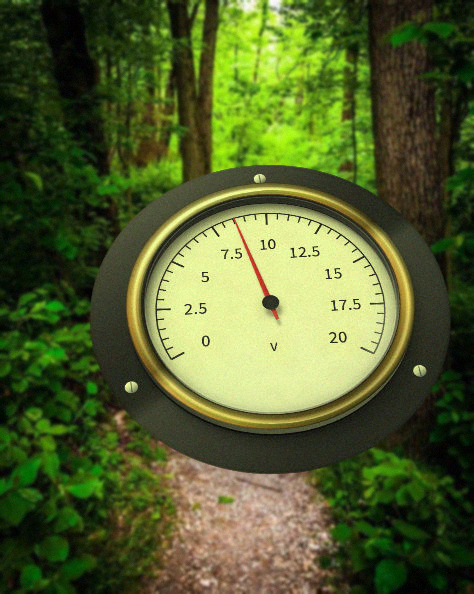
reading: 8.5 V
